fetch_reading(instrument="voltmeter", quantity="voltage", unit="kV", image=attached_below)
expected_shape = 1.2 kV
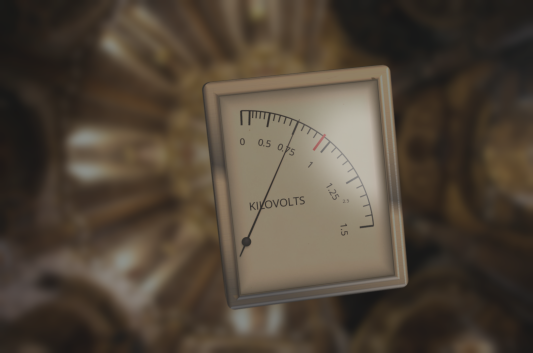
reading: 0.75 kV
